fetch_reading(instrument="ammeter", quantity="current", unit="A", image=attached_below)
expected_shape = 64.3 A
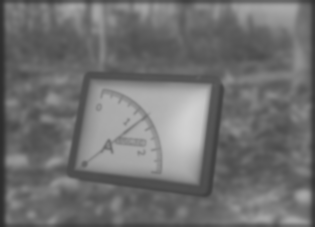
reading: 1.25 A
